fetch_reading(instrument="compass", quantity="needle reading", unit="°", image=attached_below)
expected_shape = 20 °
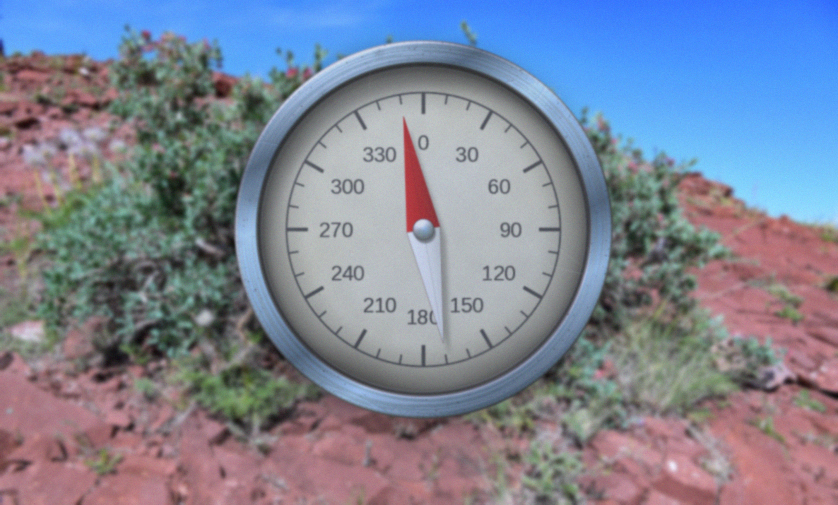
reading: 350 °
